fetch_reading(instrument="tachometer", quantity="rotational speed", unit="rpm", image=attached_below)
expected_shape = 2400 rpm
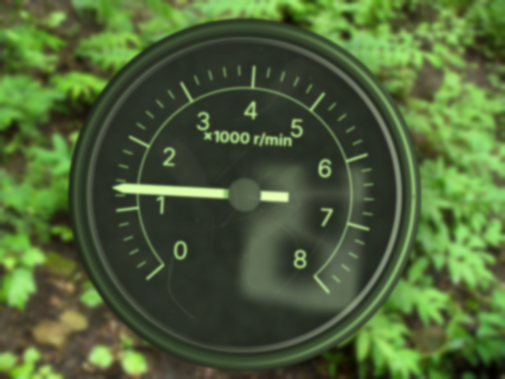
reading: 1300 rpm
